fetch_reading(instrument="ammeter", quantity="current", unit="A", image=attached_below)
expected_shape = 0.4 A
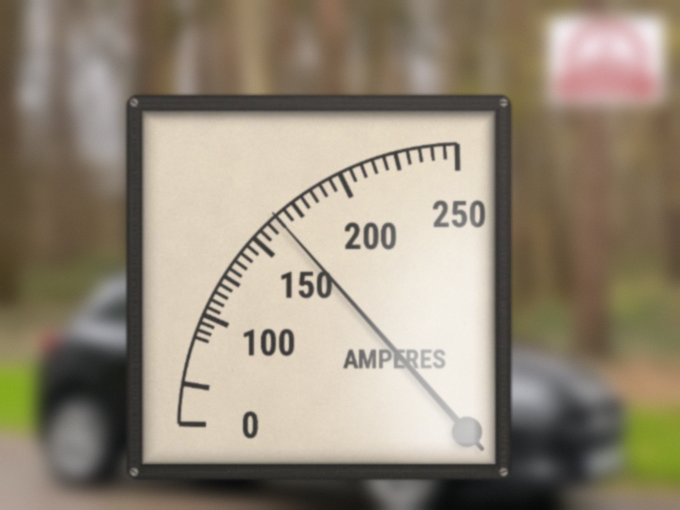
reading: 165 A
